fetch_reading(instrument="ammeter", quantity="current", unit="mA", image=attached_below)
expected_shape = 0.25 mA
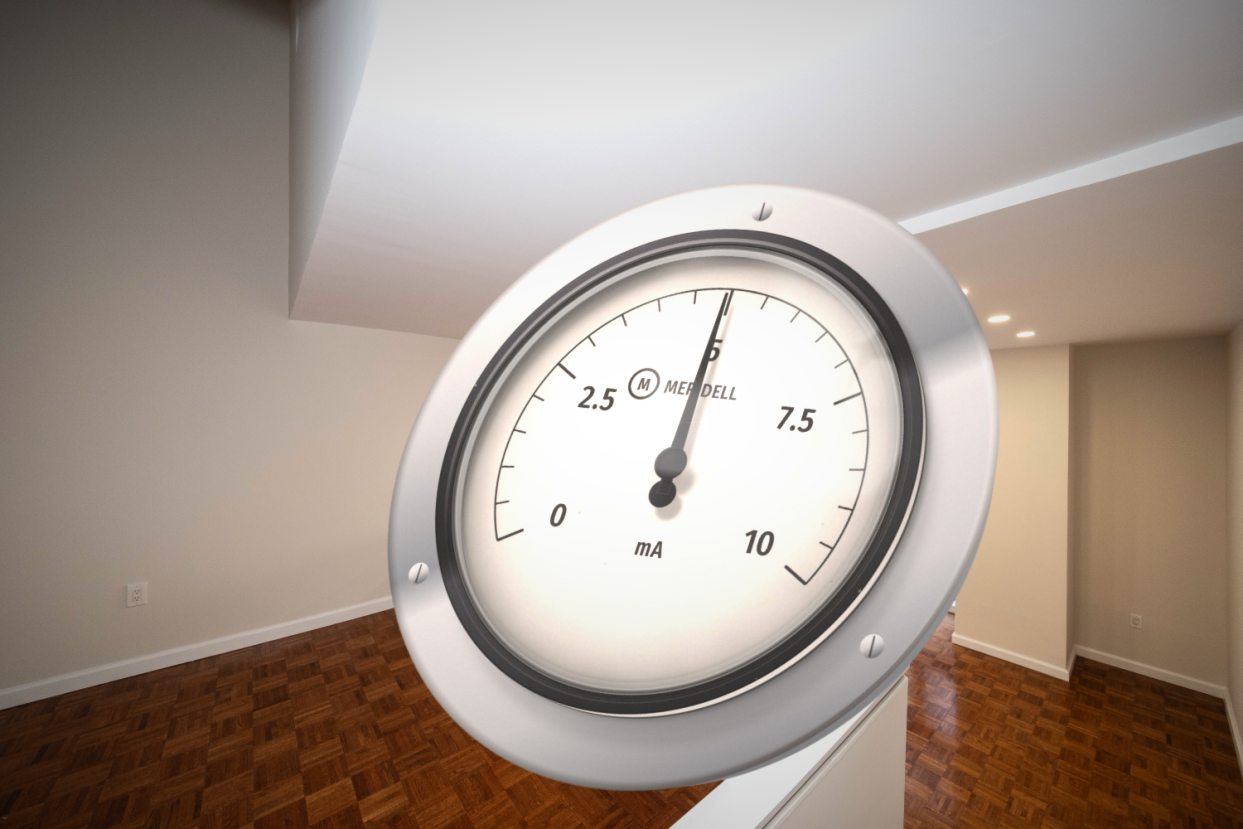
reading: 5 mA
